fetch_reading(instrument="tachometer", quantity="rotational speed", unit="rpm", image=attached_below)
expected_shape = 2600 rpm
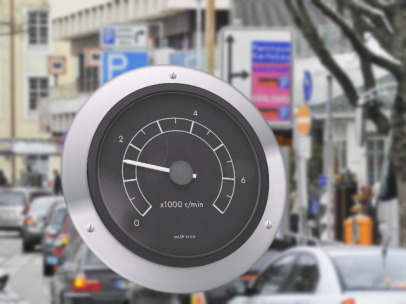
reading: 1500 rpm
